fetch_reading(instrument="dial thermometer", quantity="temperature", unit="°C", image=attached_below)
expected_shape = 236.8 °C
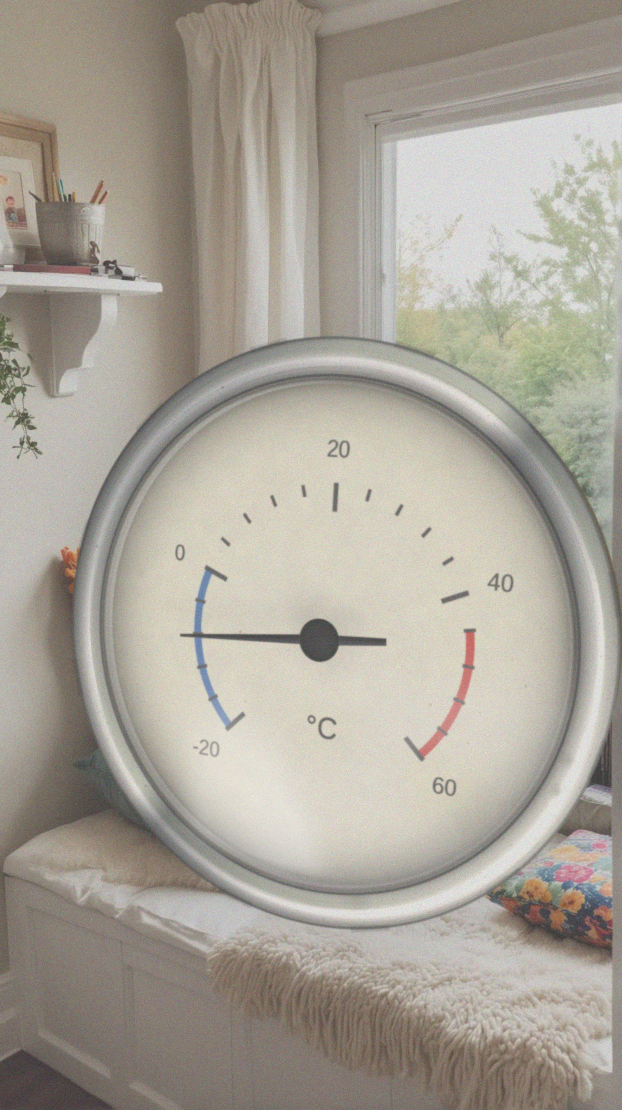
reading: -8 °C
